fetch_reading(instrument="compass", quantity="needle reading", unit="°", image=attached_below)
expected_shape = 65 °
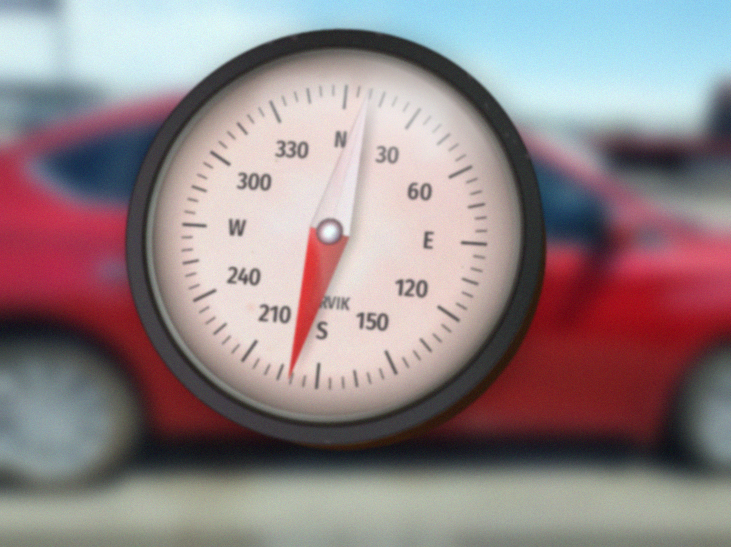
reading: 190 °
